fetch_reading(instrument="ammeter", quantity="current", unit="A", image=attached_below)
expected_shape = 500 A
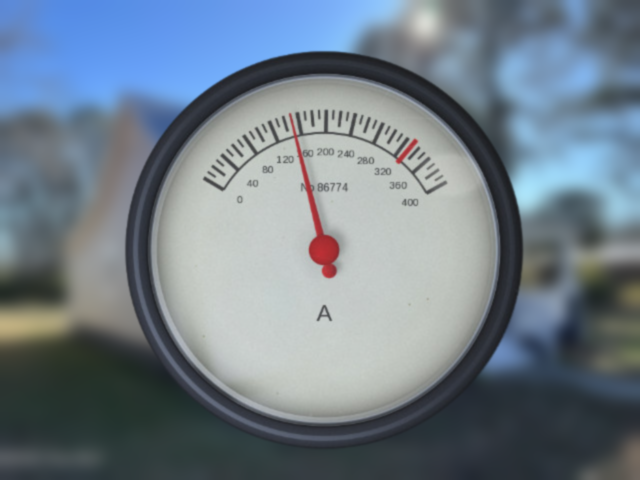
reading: 150 A
